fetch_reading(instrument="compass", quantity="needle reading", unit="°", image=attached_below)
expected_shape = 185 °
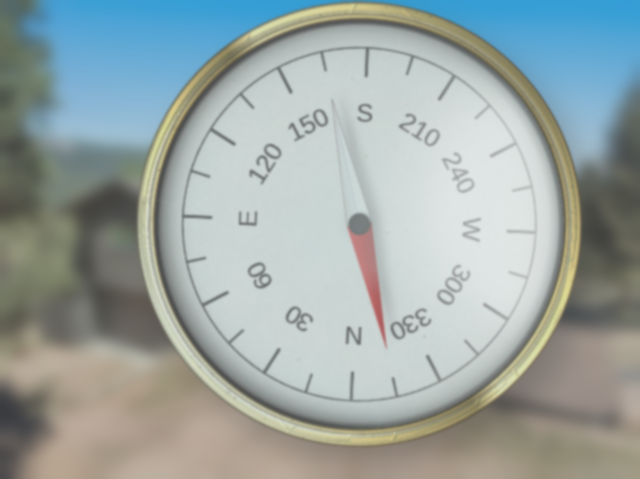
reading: 345 °
